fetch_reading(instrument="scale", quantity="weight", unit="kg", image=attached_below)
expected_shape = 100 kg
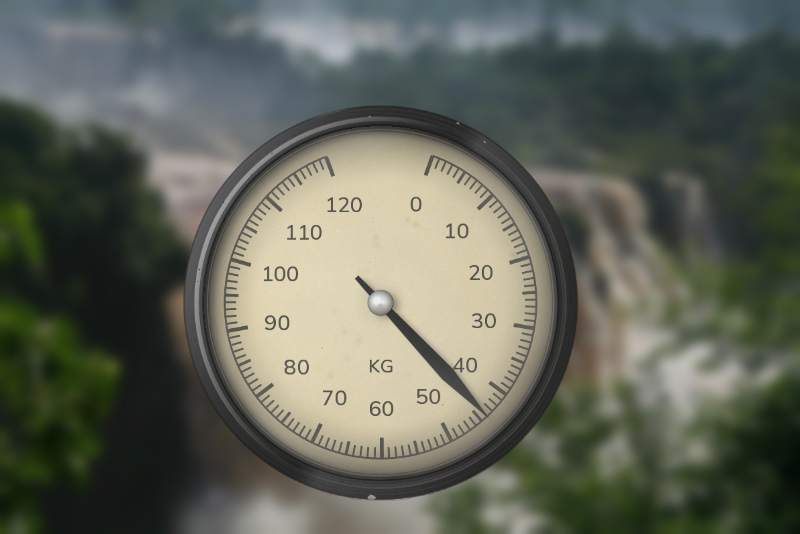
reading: 44 kg
